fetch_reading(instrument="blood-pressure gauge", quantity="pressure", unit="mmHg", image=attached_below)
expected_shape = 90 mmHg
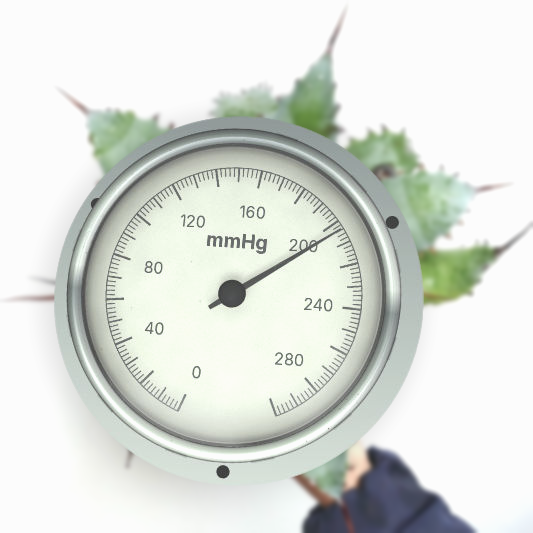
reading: 204 mmHg
